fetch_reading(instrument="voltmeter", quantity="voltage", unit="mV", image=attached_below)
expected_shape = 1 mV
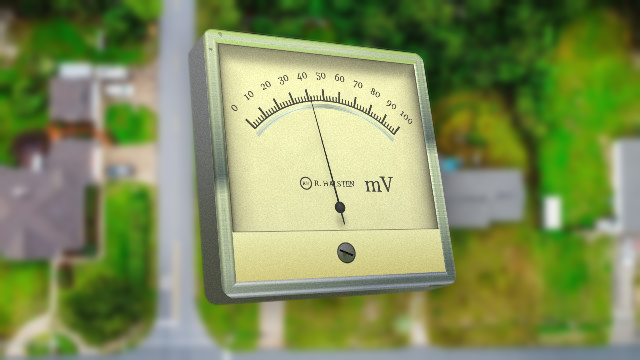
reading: 40 mV
